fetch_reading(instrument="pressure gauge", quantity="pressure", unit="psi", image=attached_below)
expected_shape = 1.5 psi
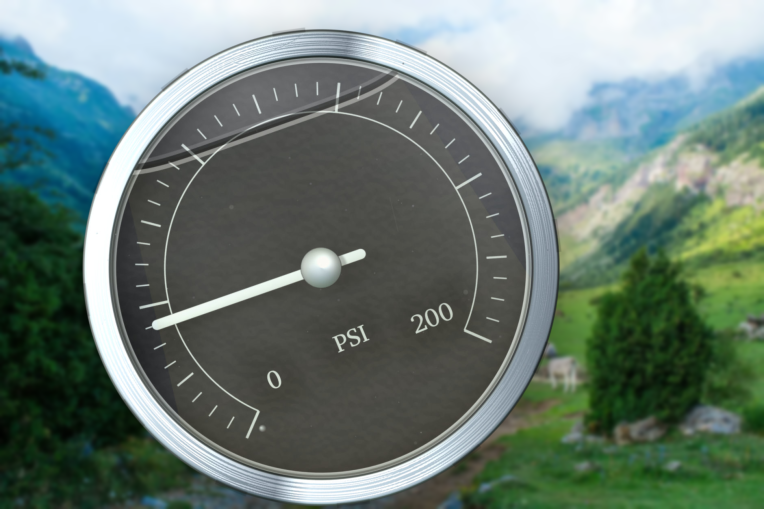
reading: 35 psi
